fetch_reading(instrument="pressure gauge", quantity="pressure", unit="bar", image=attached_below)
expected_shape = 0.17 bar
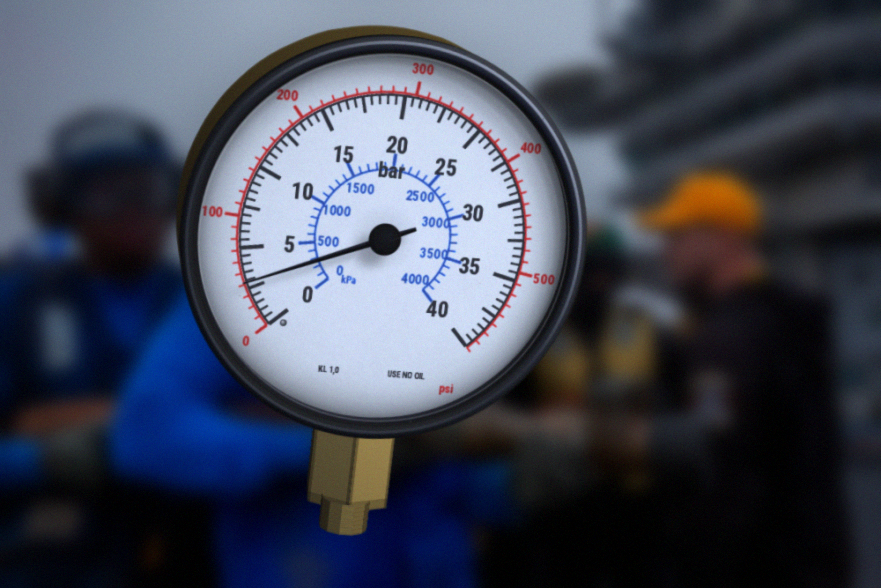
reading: 3 bar
